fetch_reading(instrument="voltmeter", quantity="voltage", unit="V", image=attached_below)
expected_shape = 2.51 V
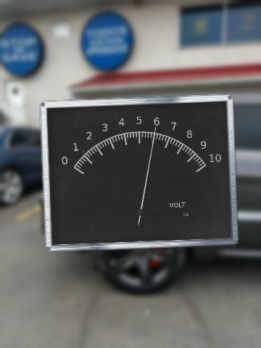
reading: 6 V
